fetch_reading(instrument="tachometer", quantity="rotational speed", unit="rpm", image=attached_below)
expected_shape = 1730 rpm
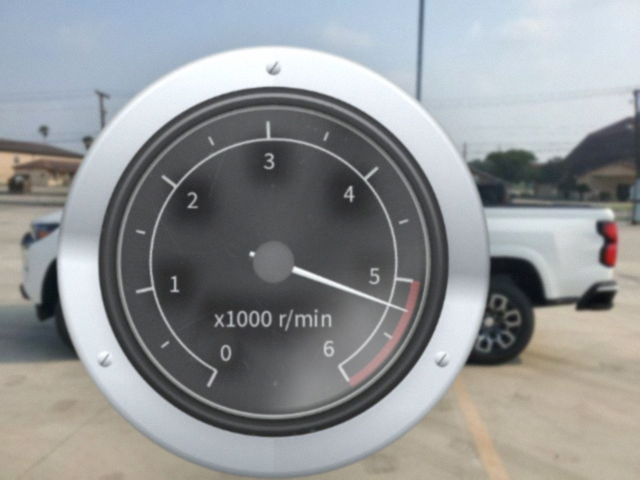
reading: 5250 rpm
